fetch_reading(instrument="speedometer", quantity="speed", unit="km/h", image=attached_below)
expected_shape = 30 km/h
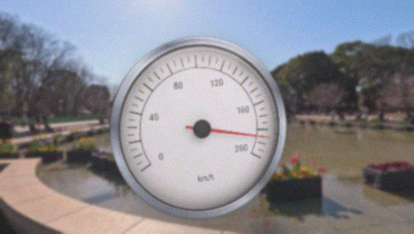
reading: 185 km/h
